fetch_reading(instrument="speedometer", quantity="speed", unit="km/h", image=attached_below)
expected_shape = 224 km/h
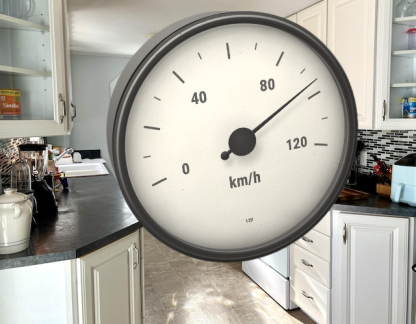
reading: 95 km/h
